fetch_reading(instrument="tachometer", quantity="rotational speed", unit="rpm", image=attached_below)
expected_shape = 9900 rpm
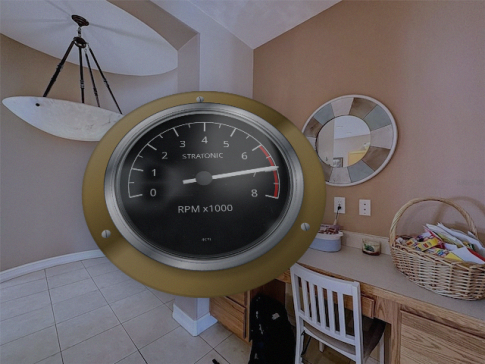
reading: 7000 rpm
